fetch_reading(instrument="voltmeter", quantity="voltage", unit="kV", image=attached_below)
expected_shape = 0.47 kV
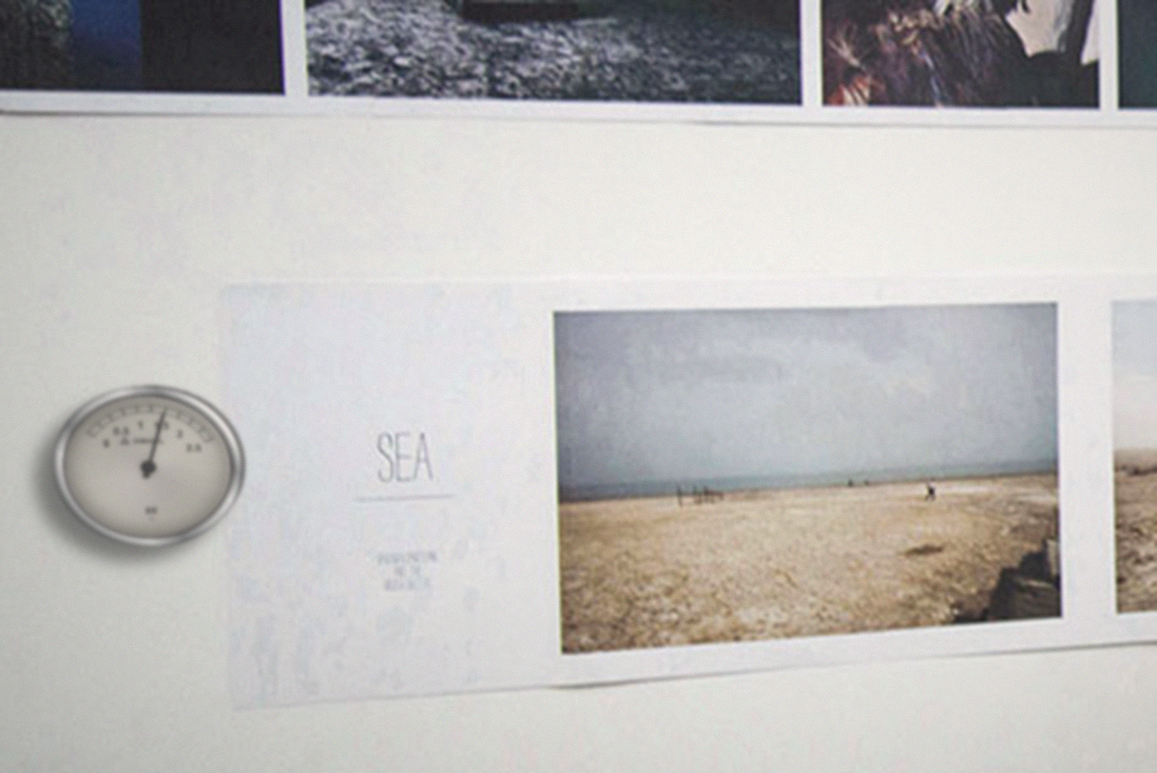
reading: 1.5 kV
